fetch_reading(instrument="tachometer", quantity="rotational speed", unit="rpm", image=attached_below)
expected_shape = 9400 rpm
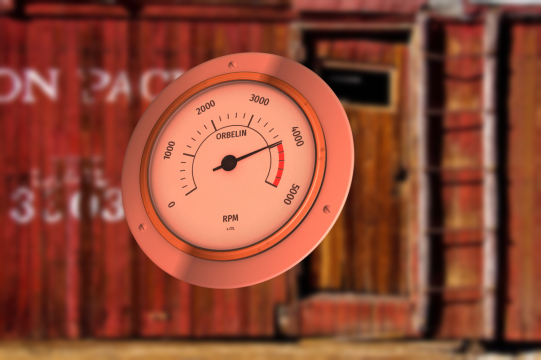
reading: 4000 rpm
